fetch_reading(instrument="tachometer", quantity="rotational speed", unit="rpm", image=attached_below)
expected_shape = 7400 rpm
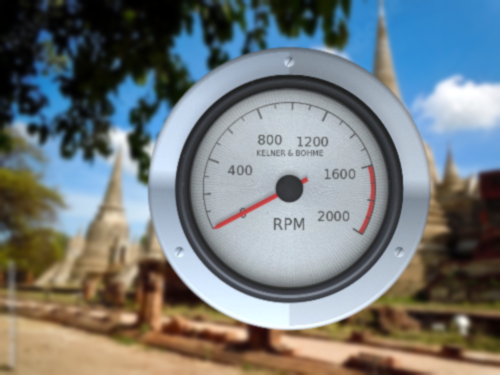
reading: 0 rpm
